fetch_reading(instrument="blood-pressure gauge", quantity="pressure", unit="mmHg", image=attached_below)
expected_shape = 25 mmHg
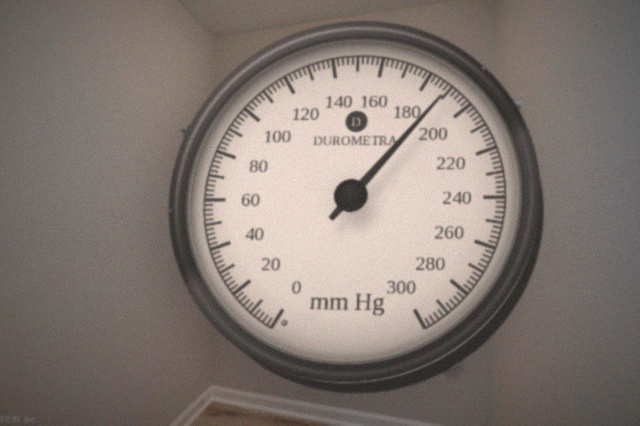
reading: 190 mmHg
